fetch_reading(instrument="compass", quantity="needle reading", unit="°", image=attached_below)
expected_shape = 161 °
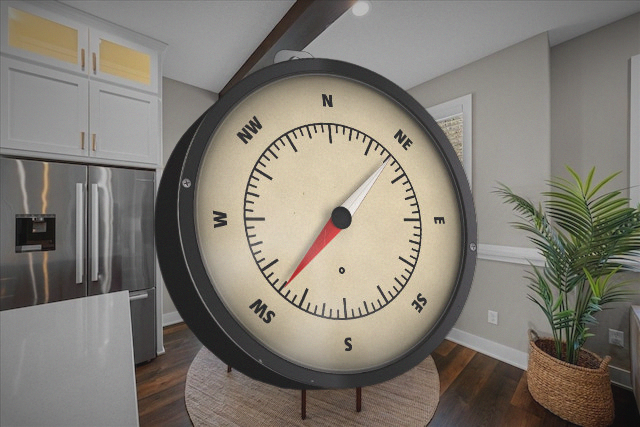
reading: 225 °
